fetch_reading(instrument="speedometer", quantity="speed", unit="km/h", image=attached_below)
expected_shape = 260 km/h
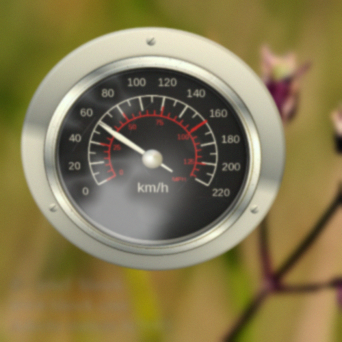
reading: 60 km/h
